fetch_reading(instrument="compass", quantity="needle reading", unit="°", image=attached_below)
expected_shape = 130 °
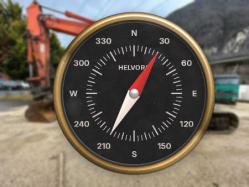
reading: 30 °
